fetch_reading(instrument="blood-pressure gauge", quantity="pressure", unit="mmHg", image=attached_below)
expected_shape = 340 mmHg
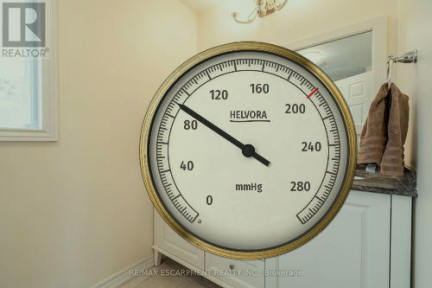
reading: 90 mmHg
